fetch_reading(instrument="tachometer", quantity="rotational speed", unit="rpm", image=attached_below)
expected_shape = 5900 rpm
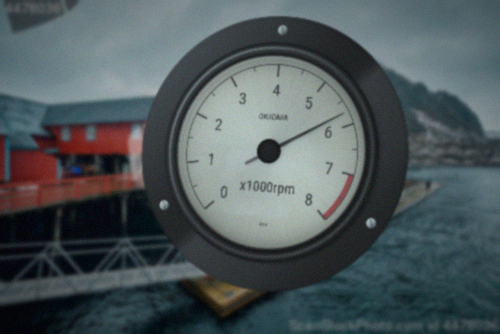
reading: 5750 rpm
